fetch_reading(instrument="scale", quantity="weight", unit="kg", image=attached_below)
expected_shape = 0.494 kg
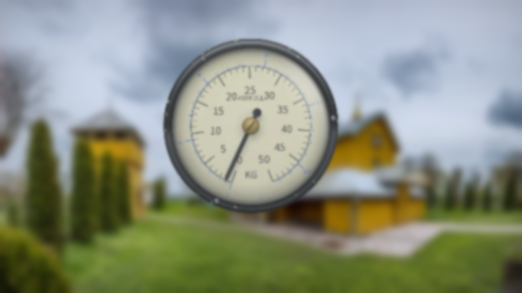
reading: 1 kg
